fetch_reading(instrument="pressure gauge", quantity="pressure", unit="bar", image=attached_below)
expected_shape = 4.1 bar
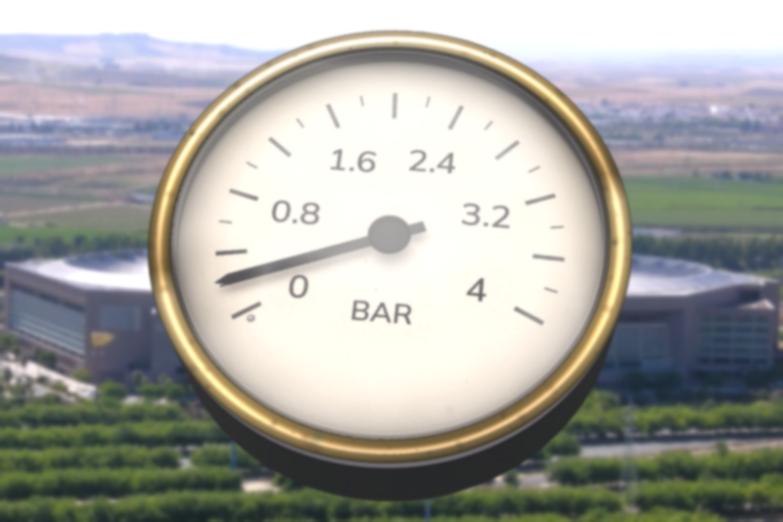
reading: 0.2 bar
